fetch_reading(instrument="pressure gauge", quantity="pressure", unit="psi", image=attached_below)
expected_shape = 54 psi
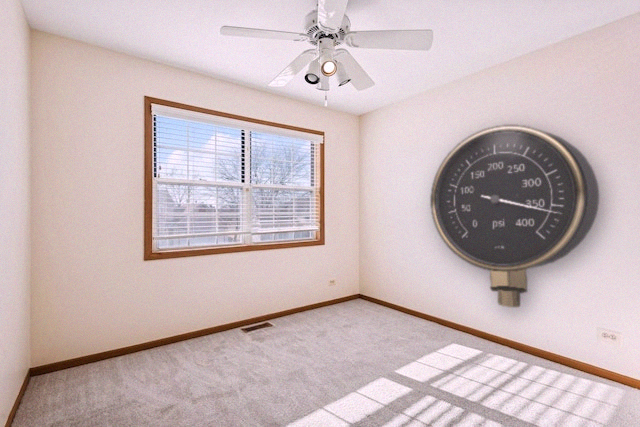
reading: 360 psi
